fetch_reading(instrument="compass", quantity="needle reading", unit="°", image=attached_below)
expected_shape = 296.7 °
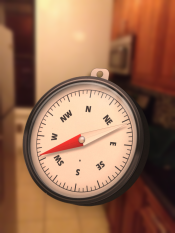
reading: 245 °
